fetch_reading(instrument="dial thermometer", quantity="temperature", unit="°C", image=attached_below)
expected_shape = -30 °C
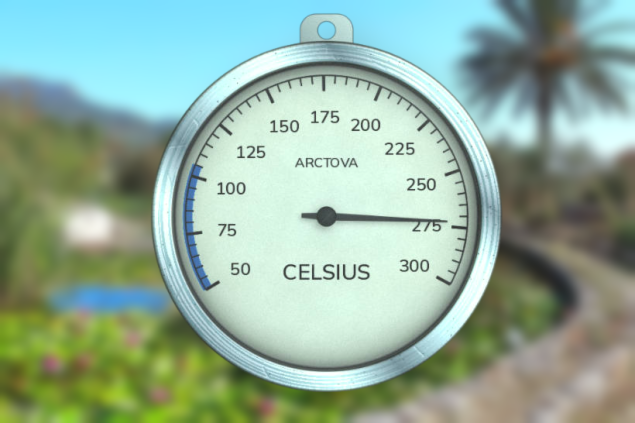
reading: 272.5 °C
